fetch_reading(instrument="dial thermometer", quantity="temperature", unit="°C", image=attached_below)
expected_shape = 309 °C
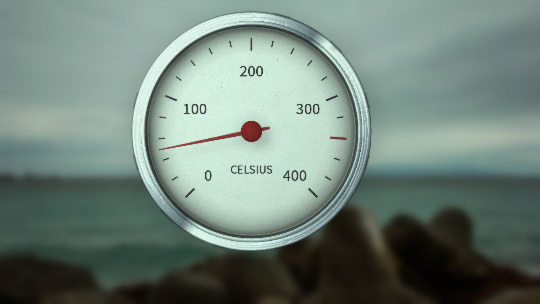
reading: 50 °C
